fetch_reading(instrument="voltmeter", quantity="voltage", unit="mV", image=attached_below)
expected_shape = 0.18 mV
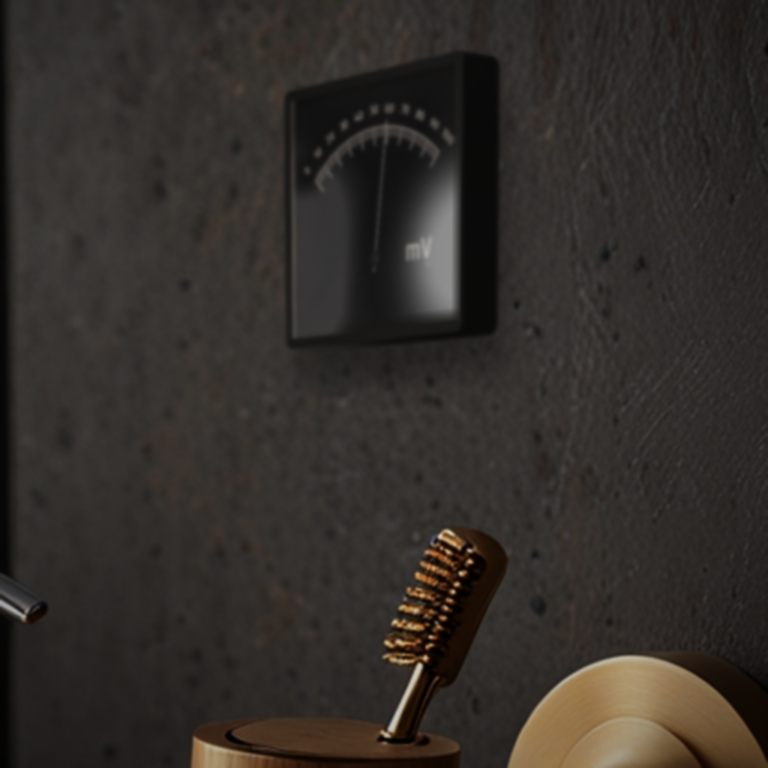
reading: 60 mV
